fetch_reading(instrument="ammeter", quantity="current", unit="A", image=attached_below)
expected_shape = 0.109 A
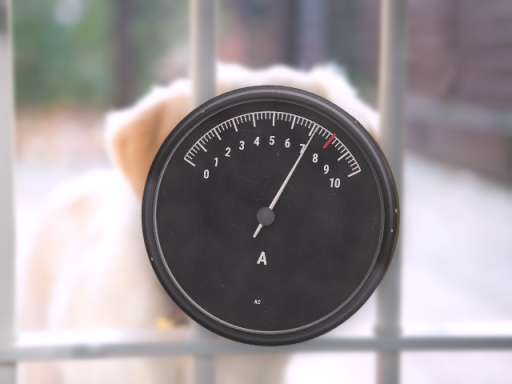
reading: 7.2 A
